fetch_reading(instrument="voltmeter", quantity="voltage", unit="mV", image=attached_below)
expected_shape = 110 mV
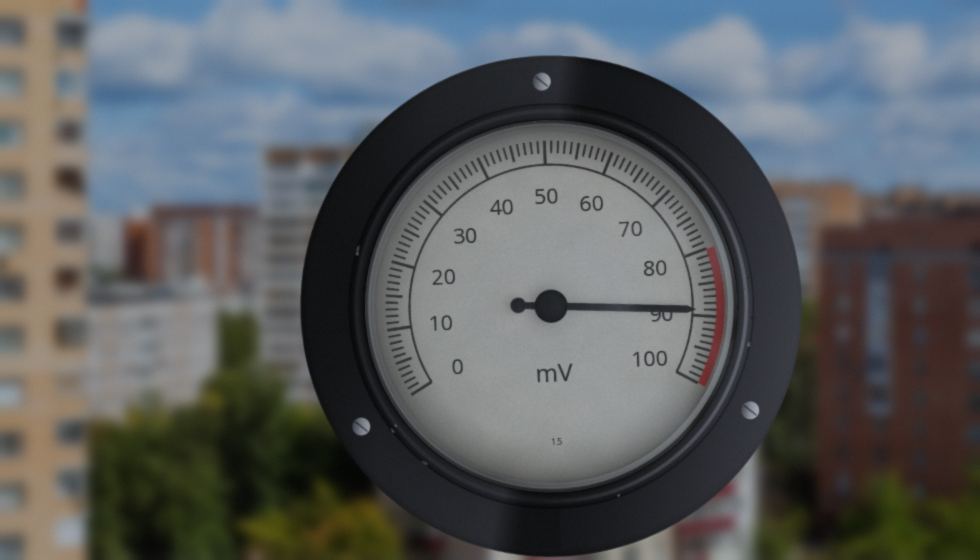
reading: 89 mV
